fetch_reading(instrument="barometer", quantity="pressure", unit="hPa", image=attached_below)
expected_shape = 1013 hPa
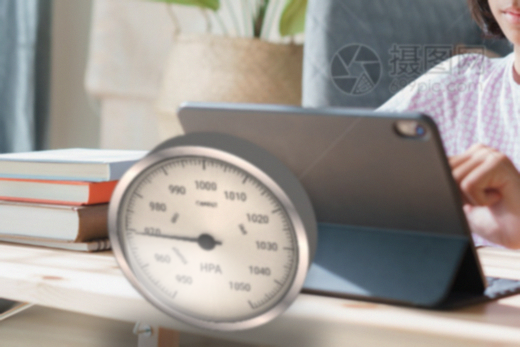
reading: 970 hPa
